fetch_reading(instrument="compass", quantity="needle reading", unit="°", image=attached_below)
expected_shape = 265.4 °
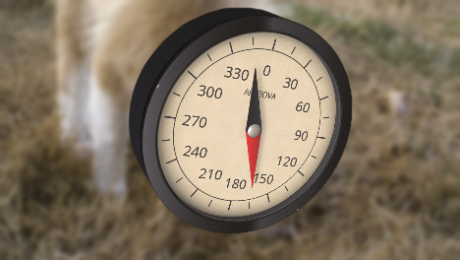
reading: 165 °
